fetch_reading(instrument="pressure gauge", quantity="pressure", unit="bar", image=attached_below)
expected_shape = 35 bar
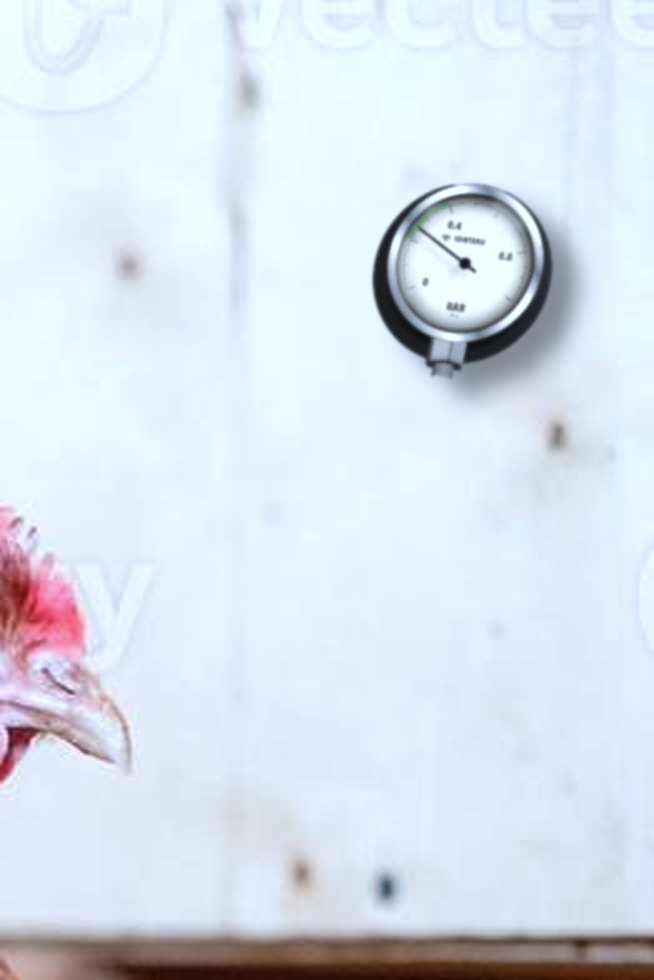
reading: 0.25 bar
